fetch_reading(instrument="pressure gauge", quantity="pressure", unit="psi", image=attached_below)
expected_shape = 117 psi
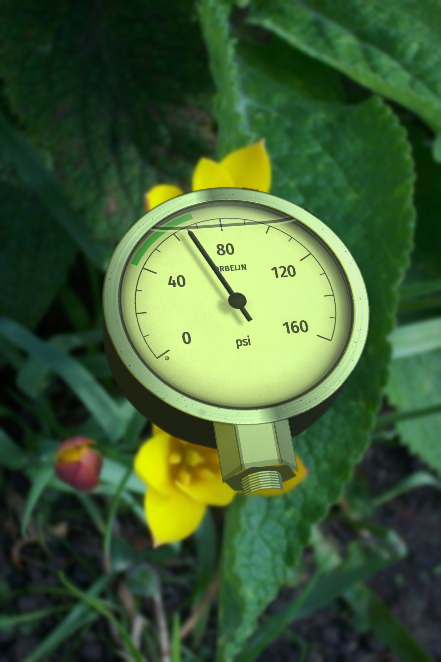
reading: 65 psi
